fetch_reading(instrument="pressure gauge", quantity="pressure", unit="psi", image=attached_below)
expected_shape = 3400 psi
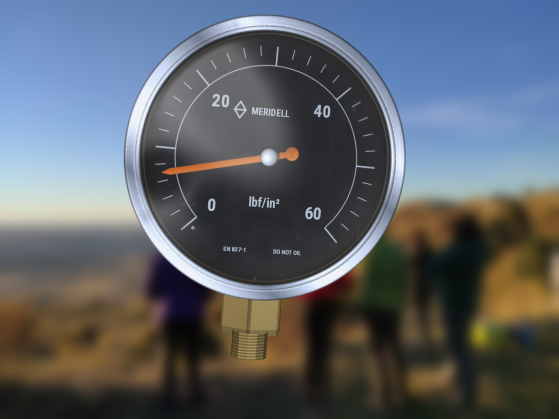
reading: 7 psi
